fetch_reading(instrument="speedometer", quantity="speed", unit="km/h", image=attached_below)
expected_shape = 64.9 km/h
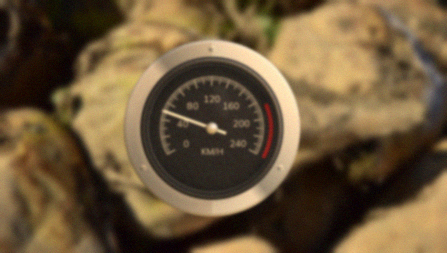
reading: 50 km/h
